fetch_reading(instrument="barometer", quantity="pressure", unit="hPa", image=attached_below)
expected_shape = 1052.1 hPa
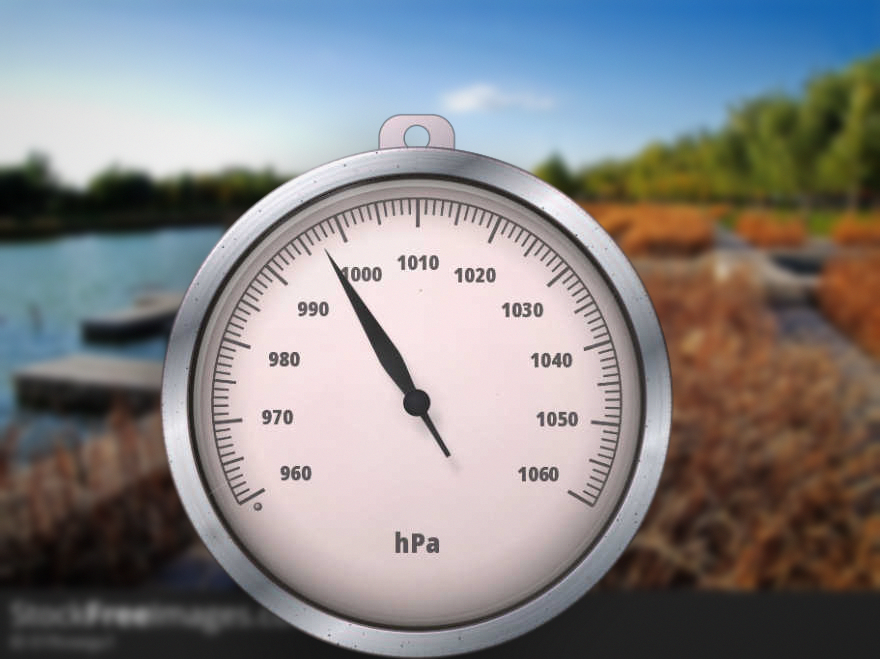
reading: 997 hPa
